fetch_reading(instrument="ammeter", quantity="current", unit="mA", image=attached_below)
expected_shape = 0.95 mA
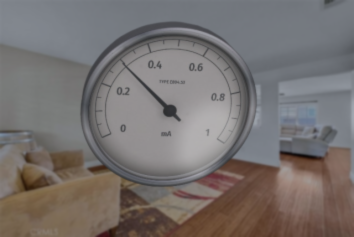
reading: 0.3 mA
